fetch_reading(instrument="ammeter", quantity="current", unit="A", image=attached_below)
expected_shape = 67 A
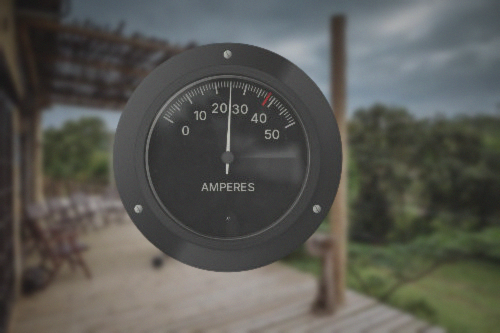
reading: 25 A
